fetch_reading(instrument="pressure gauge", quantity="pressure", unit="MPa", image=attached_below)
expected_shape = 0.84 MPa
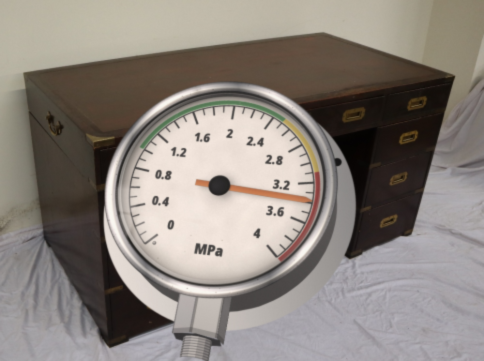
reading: 3.4 MPa
